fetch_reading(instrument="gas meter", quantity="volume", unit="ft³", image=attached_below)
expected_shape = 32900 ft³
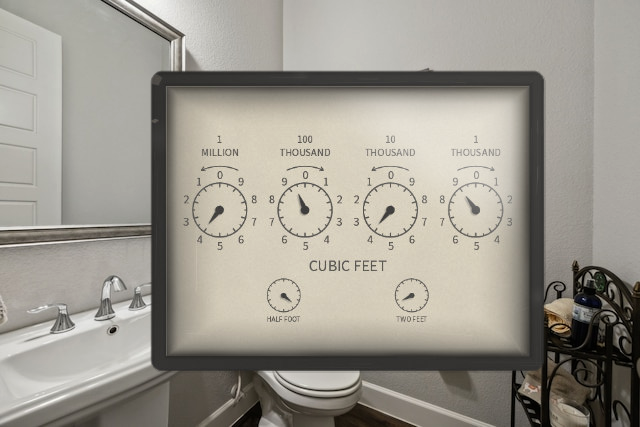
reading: 393900 ft³
